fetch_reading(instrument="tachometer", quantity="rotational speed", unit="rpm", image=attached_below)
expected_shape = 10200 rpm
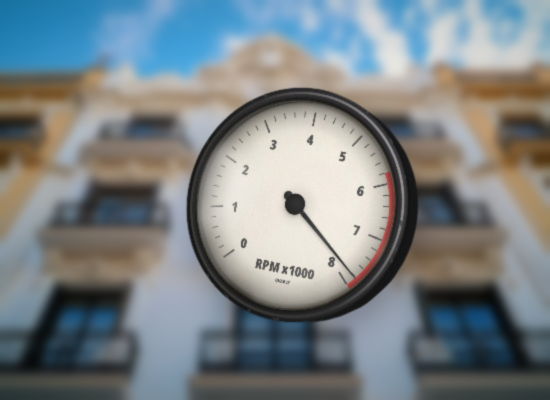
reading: 7800 rpm
